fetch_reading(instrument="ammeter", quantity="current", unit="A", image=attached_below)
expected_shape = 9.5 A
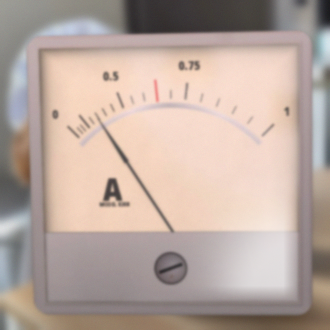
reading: 0.35 A
